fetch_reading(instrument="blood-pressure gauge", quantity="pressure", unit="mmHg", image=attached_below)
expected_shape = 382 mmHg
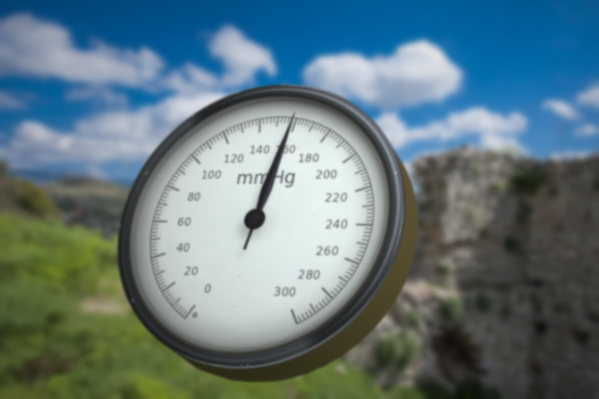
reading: 160 mmHg
